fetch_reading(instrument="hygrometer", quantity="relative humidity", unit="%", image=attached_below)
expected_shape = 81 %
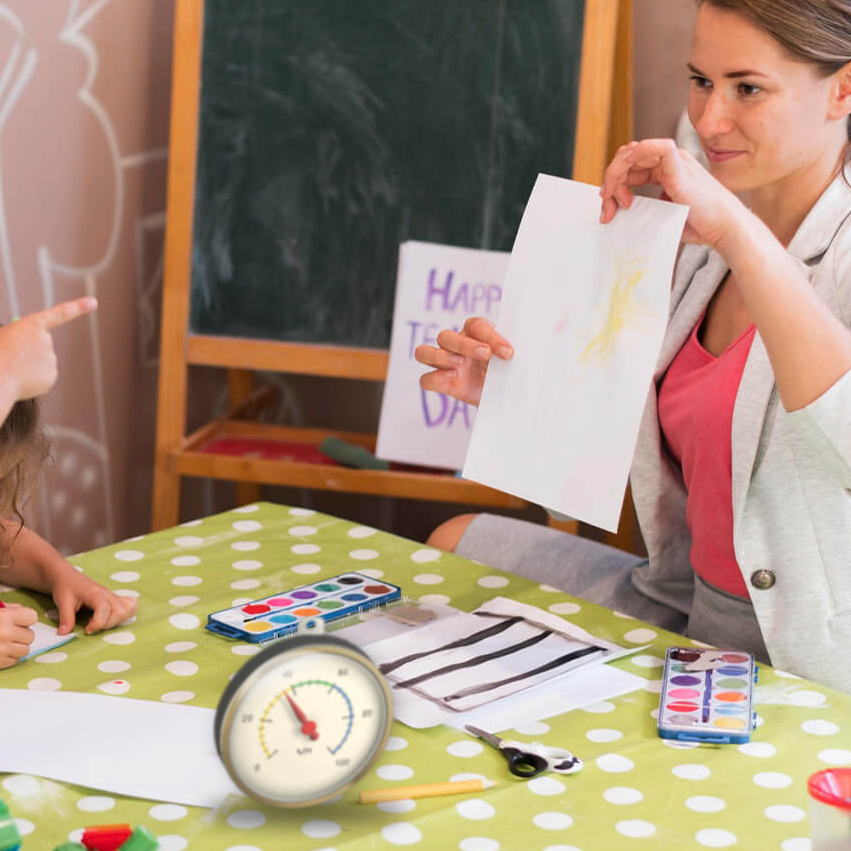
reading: 36 %
